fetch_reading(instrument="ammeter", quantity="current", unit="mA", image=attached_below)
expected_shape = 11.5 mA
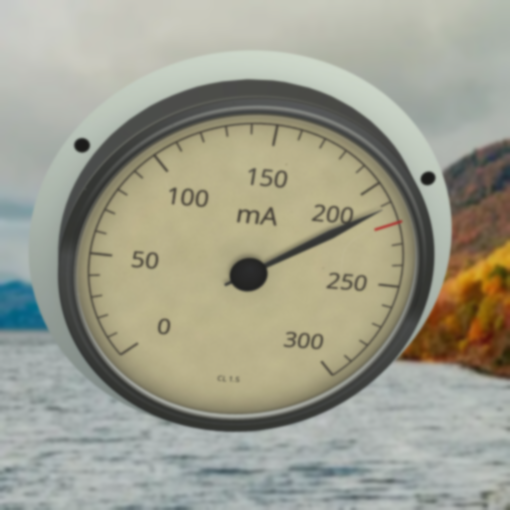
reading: 210 mA
